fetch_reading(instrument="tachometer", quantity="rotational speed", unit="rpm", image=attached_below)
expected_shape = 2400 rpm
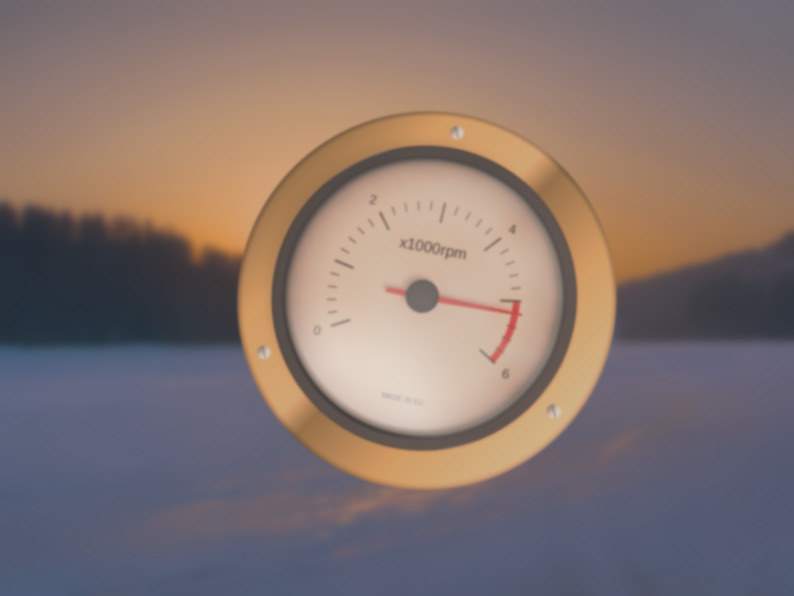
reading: 5200 rpm
